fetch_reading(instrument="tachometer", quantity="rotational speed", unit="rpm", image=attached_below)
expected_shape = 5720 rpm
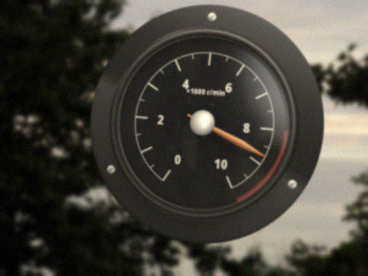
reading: 8750 rpm
